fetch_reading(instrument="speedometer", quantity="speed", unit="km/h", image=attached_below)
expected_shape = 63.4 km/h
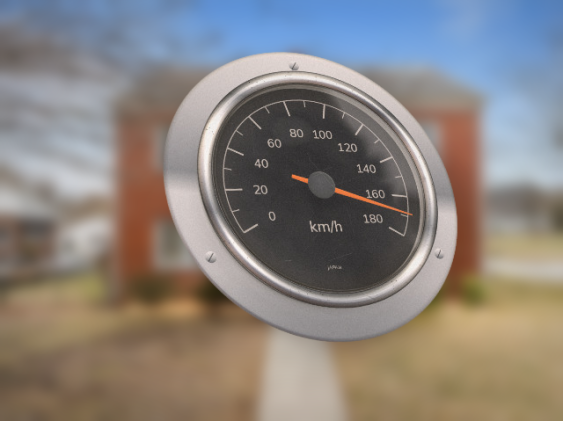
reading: 170 km/h
